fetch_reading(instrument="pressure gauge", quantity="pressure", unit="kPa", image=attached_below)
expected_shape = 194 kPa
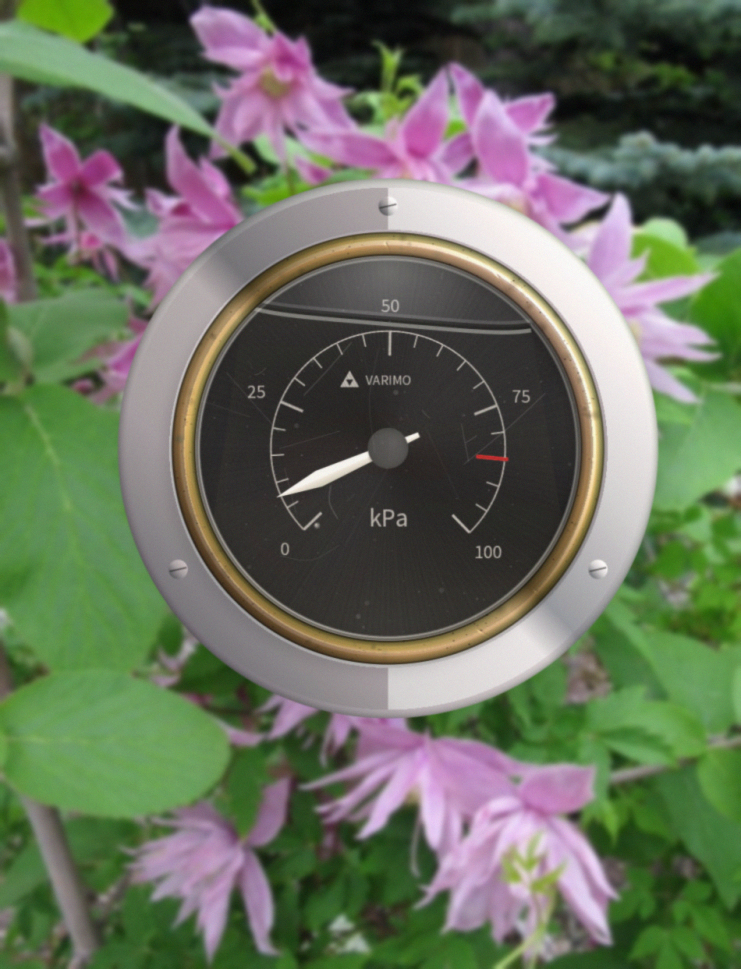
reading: 7.5 kPa
